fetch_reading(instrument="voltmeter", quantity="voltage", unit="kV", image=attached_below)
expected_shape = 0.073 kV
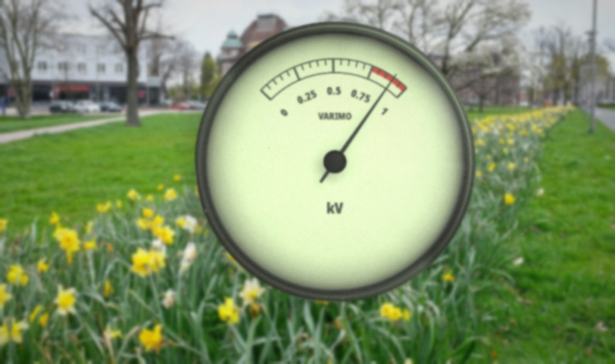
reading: 0.9 kV
